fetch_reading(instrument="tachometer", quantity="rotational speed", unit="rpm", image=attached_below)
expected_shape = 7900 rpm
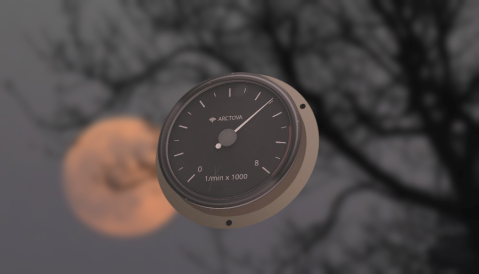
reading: 5500 rpm
